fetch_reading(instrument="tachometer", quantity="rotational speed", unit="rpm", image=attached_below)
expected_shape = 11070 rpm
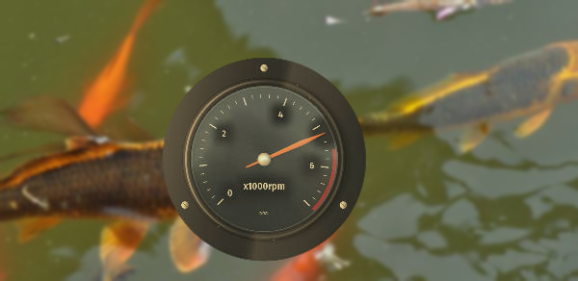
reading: 5200 rpm
